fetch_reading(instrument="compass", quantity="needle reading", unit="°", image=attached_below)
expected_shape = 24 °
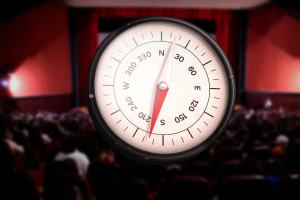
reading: 195 °
